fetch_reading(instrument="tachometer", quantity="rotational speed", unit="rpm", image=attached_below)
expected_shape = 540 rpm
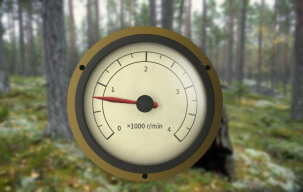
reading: 750 rpm
